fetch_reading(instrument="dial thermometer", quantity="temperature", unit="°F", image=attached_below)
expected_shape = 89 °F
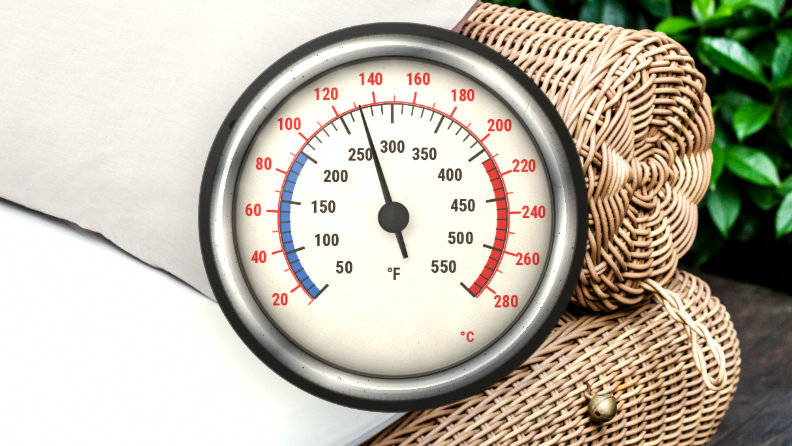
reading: 270 °F
